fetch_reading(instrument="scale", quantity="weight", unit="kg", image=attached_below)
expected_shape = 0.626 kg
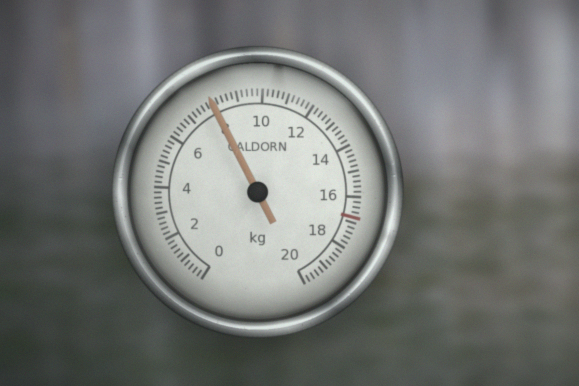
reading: 8 kg
